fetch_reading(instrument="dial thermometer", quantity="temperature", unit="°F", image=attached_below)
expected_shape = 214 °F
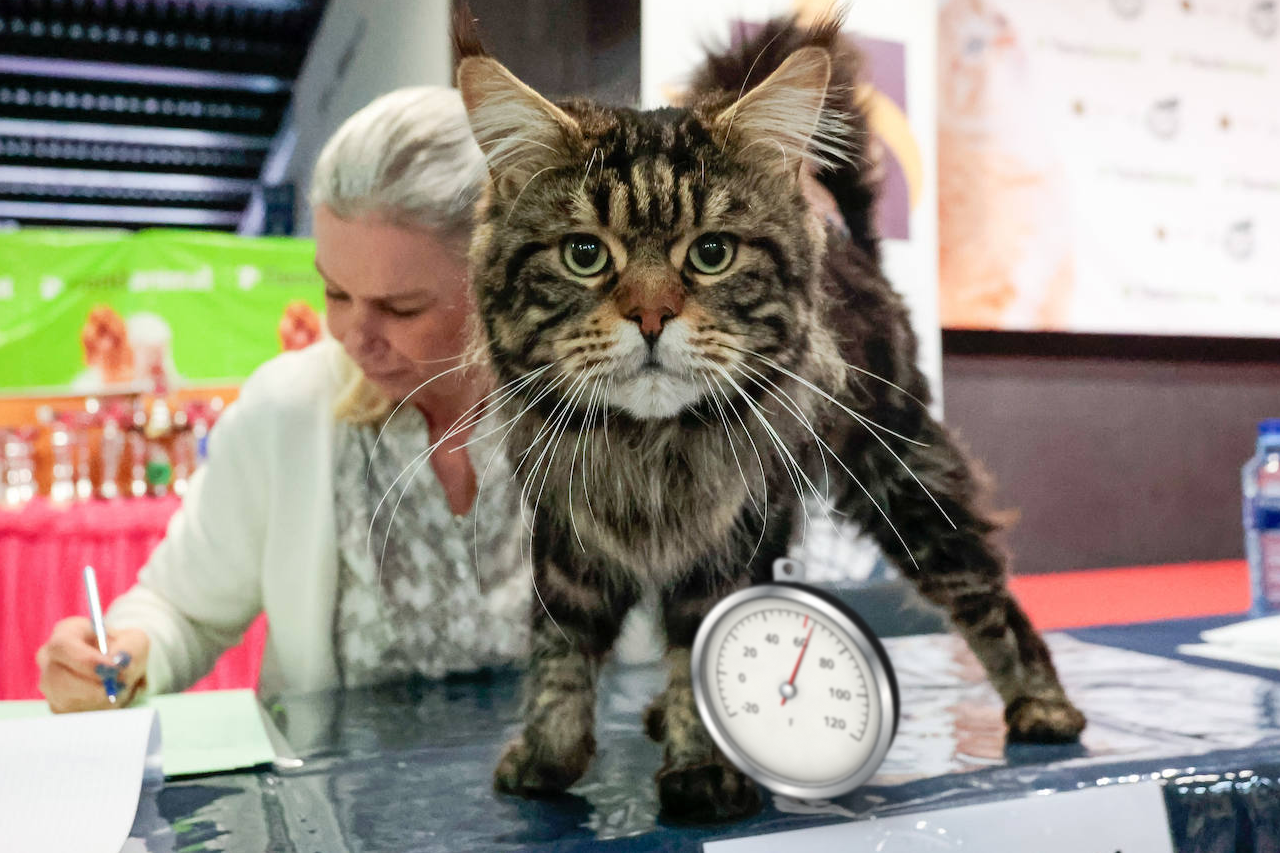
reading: 64 °F
